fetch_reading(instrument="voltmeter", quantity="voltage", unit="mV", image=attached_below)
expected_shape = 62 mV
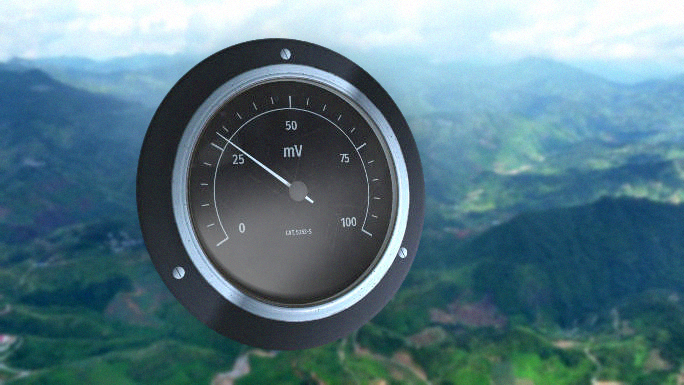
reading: 27.5 mV
